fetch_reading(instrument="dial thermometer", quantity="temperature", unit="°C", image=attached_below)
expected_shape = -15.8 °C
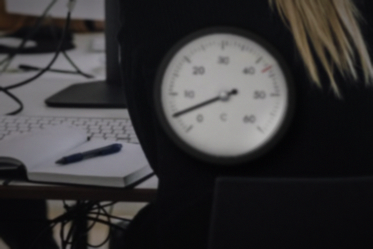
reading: 5 °C
